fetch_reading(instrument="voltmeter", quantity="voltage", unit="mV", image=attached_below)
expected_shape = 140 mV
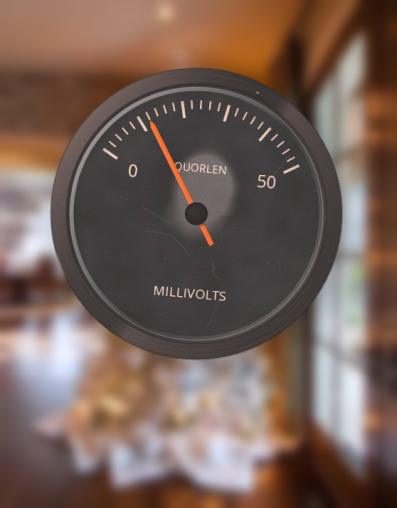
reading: 12 mV
